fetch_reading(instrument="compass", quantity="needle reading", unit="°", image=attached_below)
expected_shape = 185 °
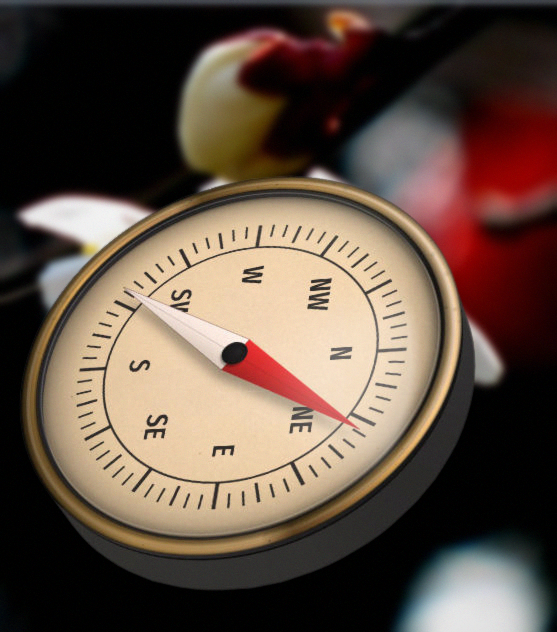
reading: 35 °
